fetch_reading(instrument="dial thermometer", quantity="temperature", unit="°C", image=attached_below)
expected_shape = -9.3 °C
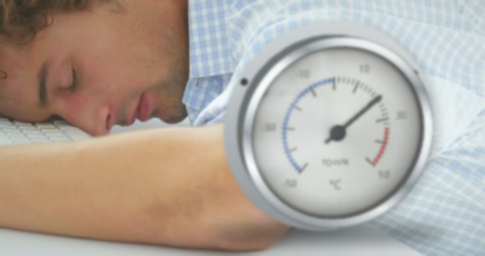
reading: 20 °C
